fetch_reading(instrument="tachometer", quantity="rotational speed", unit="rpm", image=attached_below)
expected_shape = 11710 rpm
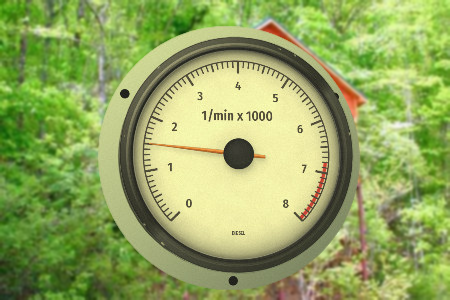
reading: 1500 rpm
